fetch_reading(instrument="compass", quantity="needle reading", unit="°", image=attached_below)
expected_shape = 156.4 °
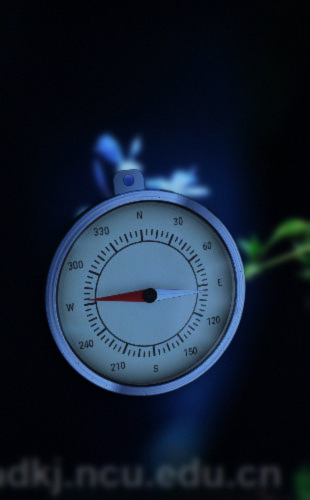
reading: 275 °
